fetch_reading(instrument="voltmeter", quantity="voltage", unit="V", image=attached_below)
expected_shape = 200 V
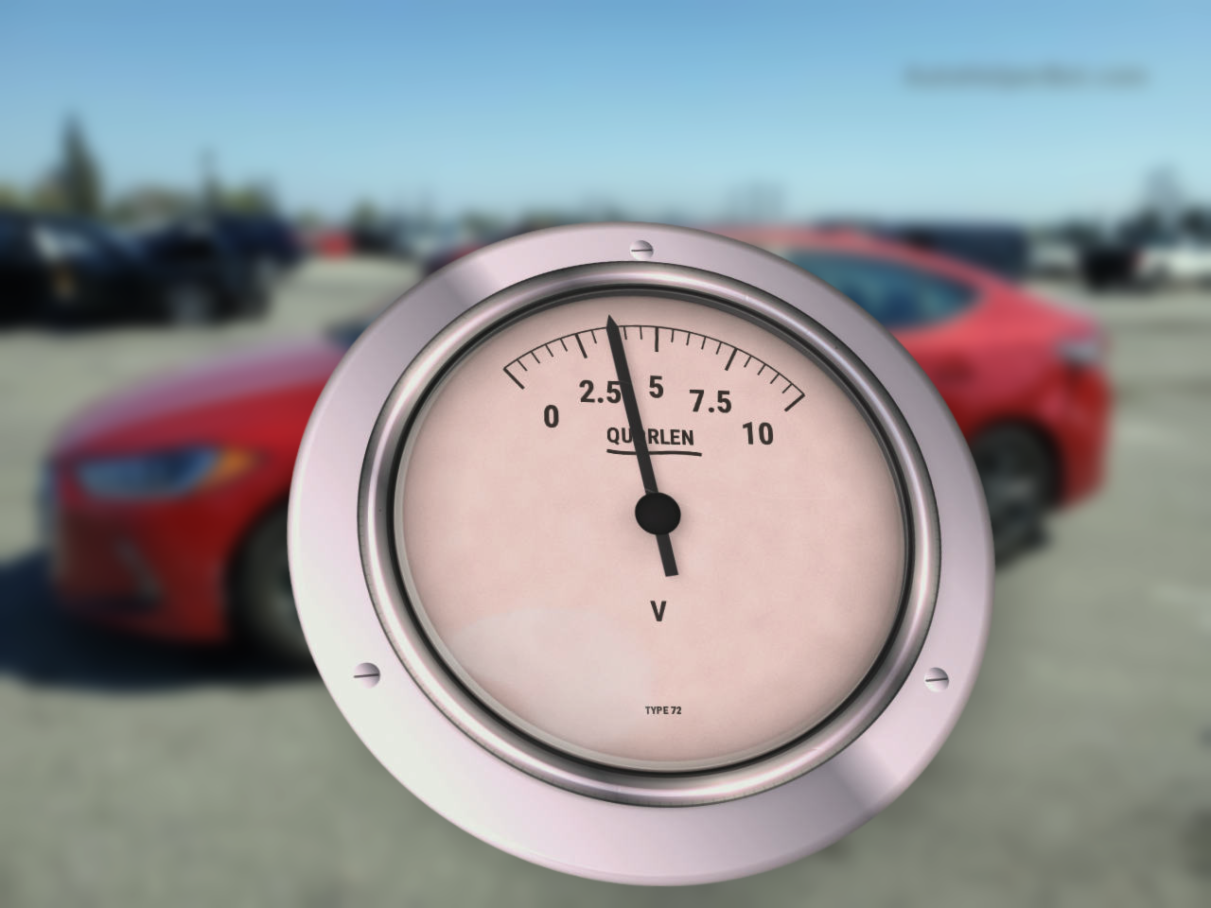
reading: 3.5 V
